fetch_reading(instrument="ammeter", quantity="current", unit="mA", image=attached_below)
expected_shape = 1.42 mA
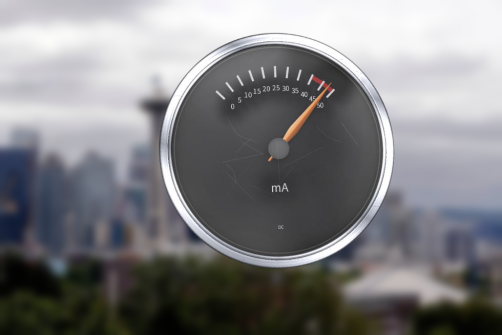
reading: 47.5 mA
